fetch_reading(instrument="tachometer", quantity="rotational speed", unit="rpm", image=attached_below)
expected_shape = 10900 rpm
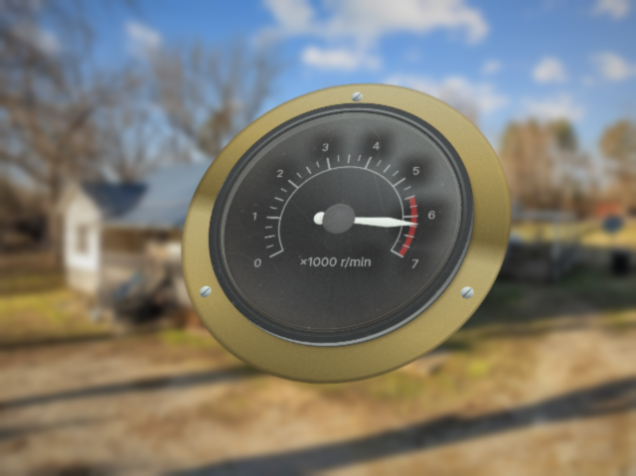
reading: 6250 rpm
